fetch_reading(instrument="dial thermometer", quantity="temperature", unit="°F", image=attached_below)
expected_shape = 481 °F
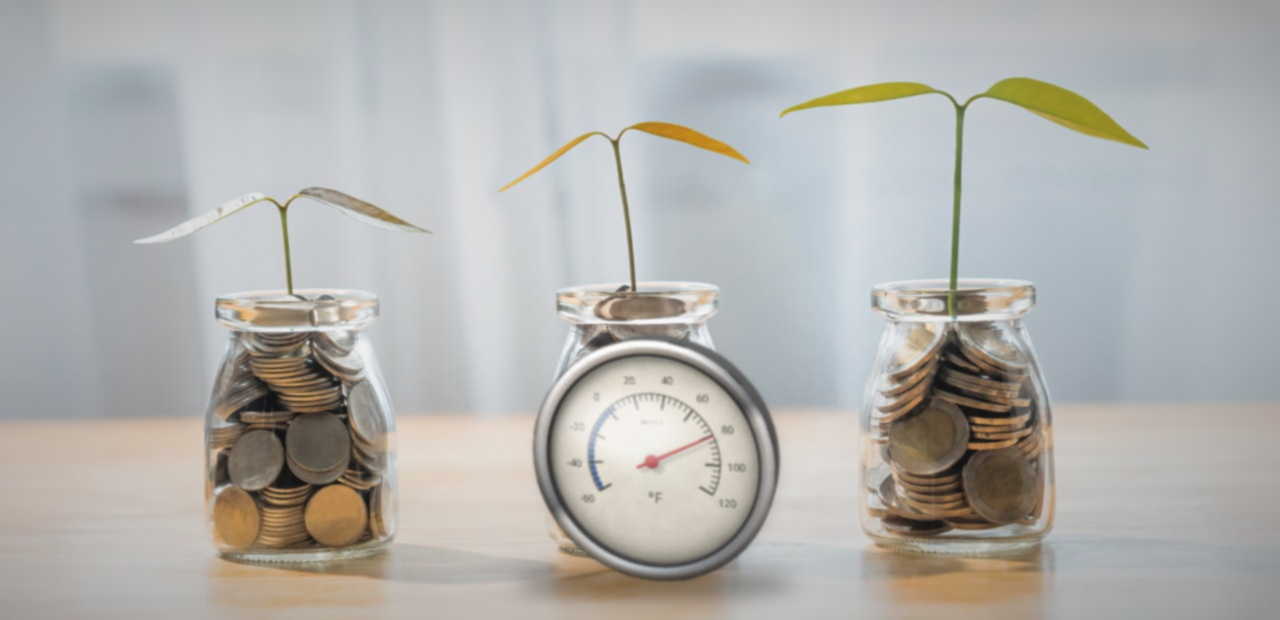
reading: 80 °F
